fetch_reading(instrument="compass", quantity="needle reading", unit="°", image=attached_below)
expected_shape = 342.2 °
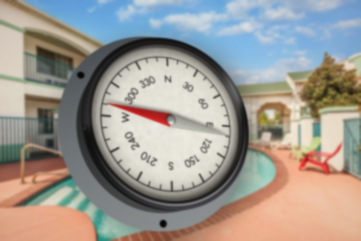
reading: 280 °
